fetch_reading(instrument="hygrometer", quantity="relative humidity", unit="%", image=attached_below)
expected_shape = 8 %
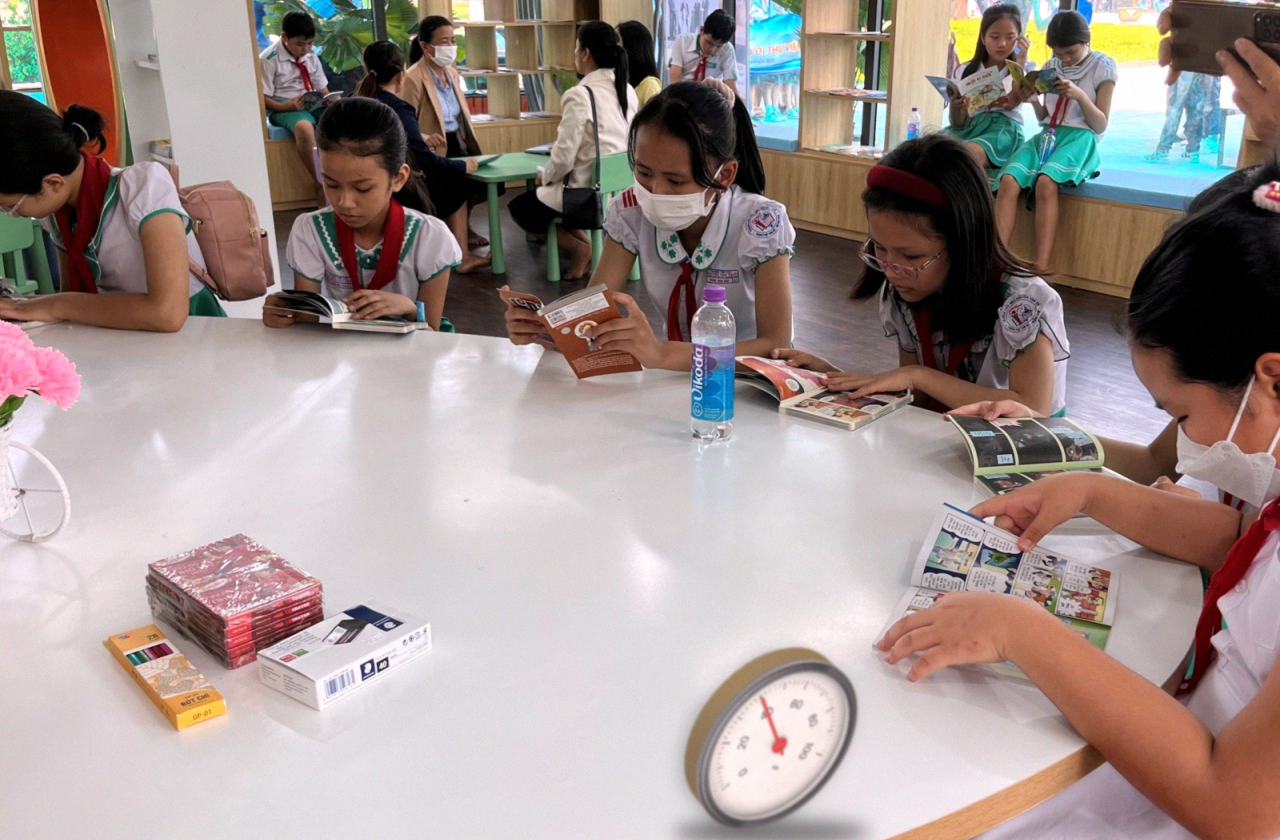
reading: 40 %
